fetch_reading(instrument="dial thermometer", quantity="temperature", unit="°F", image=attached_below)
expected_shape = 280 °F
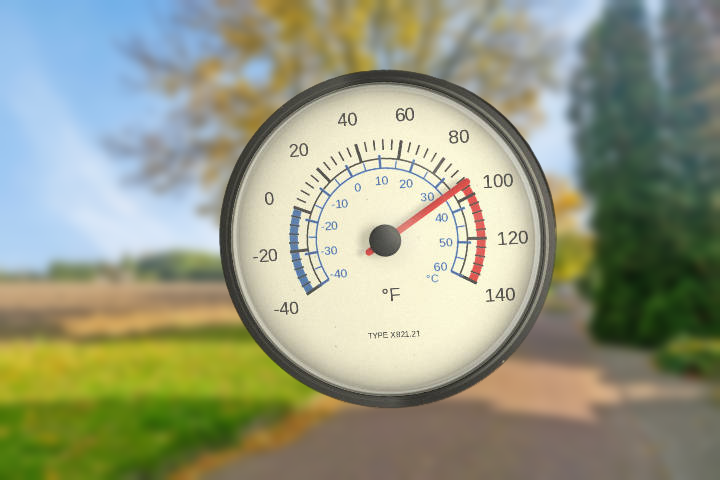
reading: 94 °F
